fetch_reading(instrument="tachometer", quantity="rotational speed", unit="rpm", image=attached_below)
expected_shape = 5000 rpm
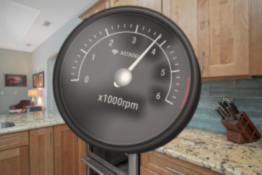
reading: 3800 rpm
